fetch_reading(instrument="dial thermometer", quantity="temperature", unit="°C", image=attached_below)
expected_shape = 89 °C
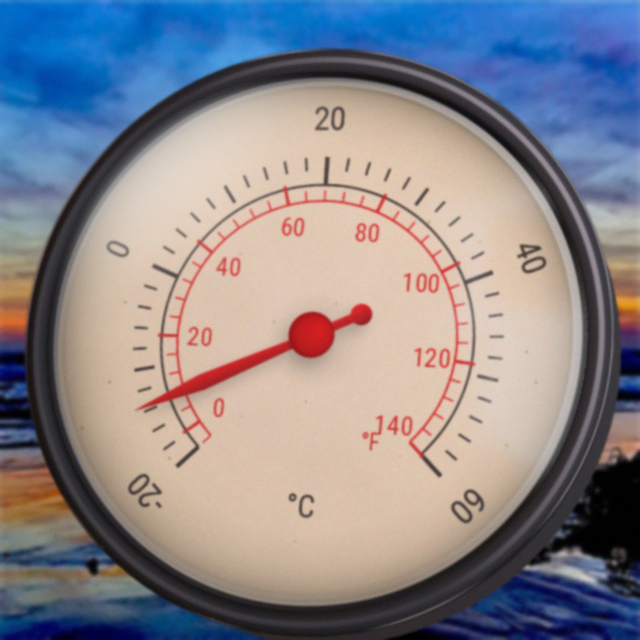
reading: -14 °C
